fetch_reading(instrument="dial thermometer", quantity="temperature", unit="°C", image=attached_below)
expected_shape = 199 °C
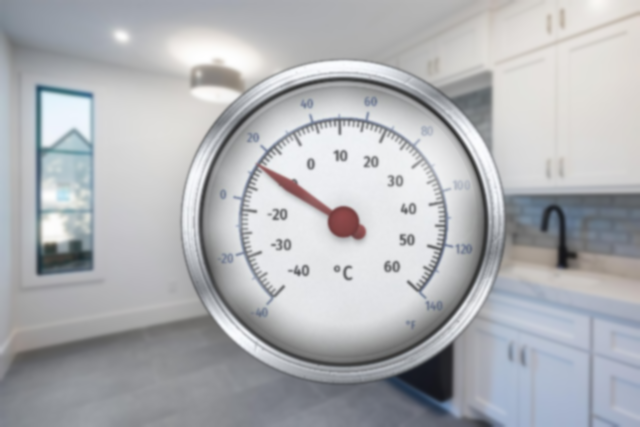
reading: -10 °C
